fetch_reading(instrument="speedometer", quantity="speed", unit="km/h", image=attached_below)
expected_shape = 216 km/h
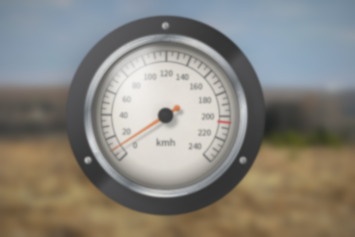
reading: 10 km/h
